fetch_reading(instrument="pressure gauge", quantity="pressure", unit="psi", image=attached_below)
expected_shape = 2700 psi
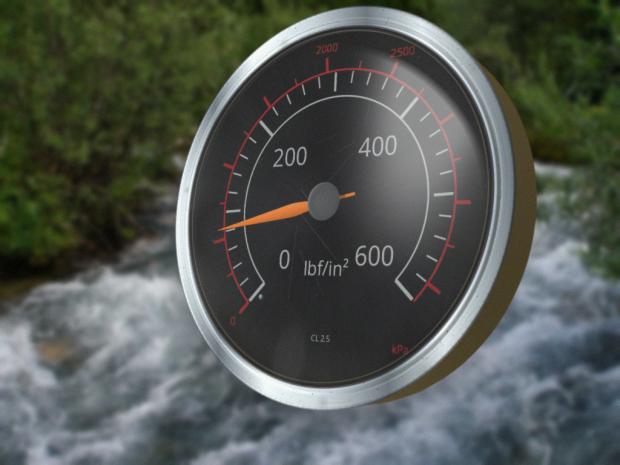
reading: 80 psi
